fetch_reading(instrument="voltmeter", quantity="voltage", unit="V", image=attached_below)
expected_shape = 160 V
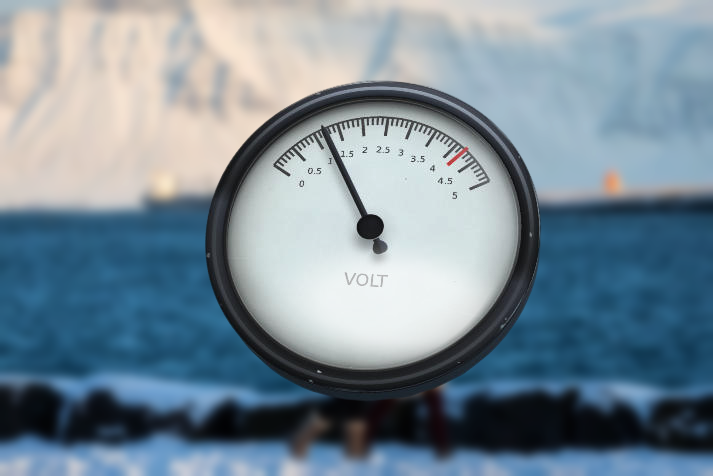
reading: 1.2 V
